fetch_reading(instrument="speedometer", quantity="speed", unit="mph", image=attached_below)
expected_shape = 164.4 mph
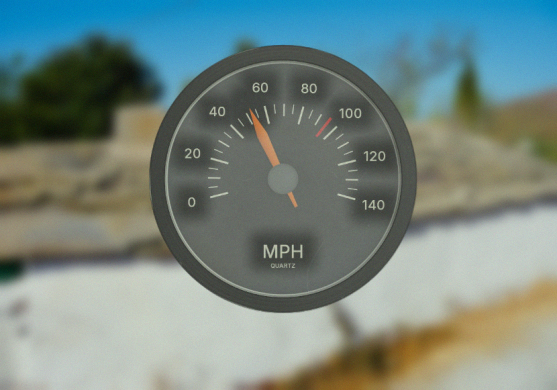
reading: 52.5 mph
